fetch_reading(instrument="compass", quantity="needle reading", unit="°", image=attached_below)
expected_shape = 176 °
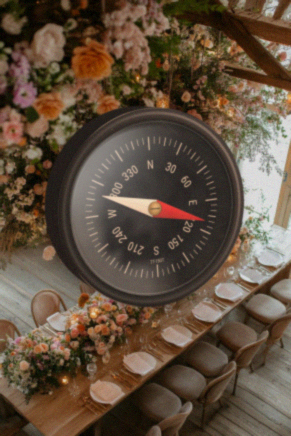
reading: 110 °
